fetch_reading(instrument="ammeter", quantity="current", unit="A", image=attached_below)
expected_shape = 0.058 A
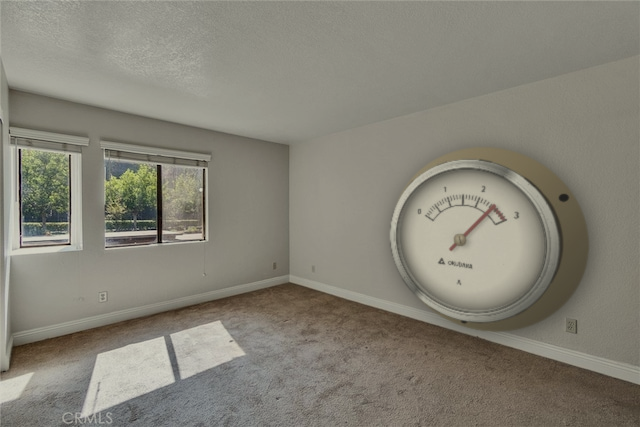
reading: 2.5 A
